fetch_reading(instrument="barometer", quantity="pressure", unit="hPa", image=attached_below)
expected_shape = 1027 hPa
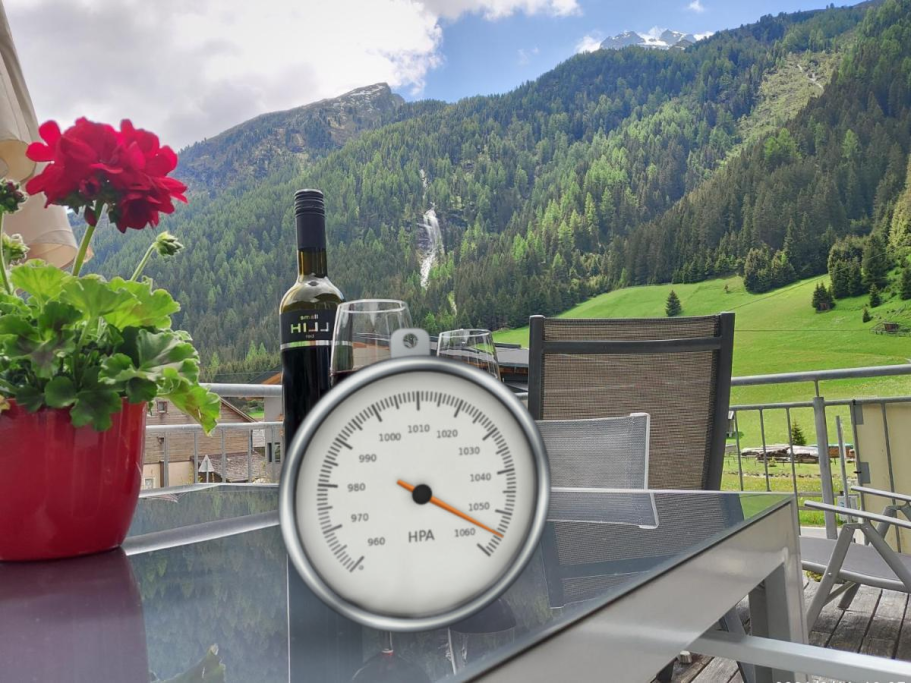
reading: 1055 hPa
